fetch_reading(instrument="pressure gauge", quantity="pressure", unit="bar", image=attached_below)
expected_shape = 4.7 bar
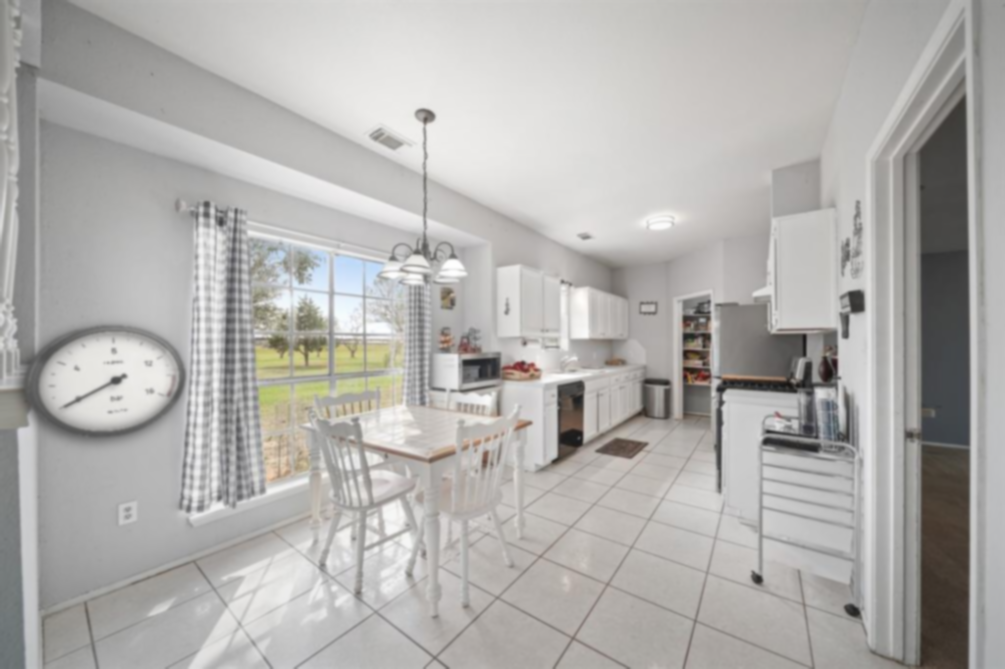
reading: 0 bar
